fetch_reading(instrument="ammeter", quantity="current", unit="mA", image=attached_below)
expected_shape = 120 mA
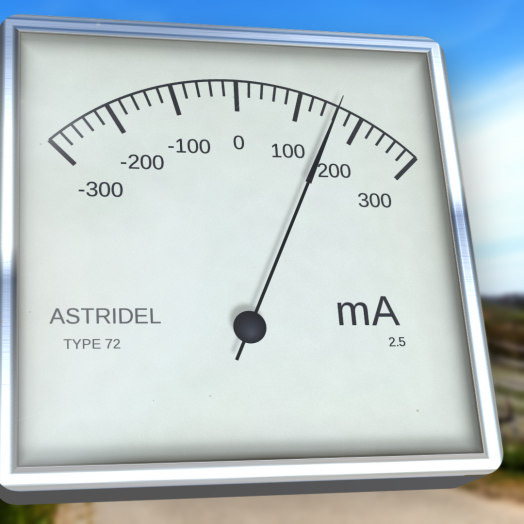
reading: 160 mA
